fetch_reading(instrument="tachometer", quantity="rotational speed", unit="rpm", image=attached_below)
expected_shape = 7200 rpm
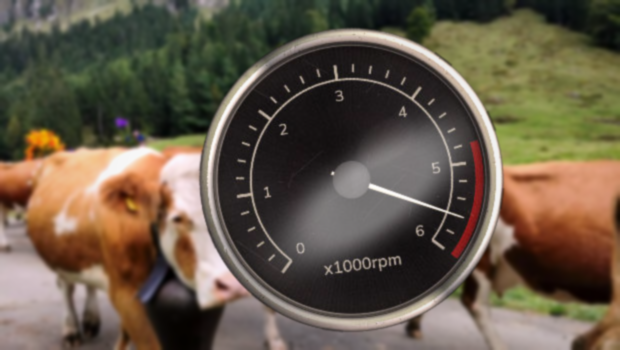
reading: 5600 rpm
